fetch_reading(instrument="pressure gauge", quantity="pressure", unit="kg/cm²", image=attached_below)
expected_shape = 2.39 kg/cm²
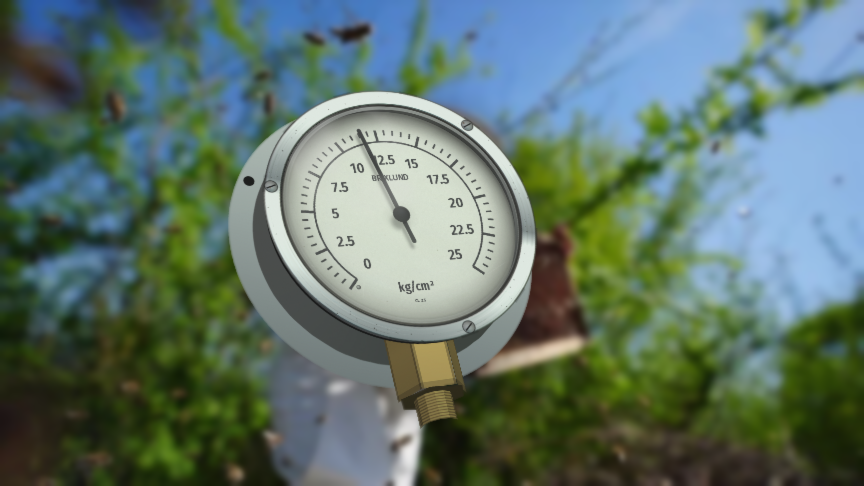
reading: 11.5 kg/cm²
